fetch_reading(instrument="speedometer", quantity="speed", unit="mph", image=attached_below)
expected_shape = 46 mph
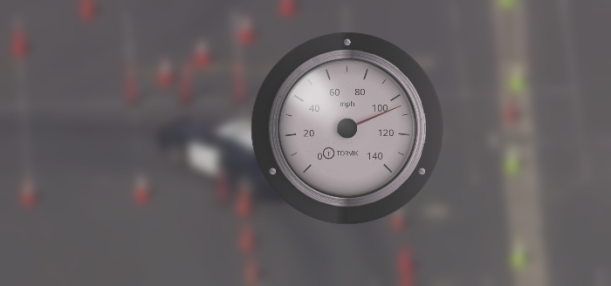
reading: 105 mph
